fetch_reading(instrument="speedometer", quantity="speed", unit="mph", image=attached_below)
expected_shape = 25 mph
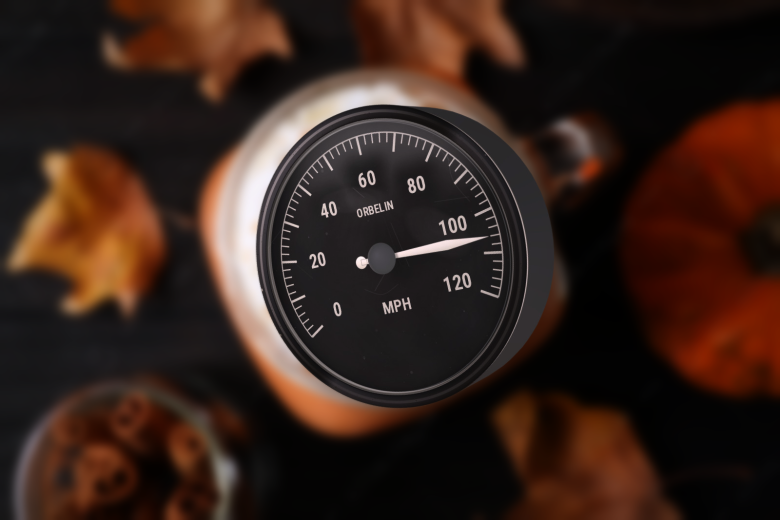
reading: 106 mph
